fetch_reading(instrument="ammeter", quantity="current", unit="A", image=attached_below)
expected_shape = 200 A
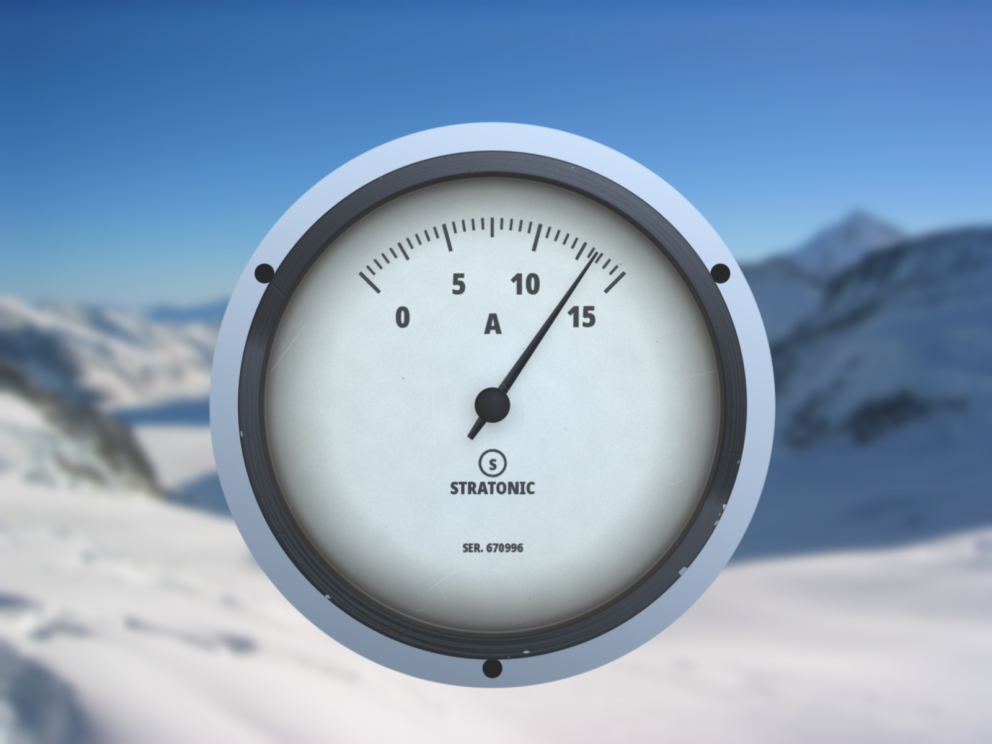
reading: 13.25 A
